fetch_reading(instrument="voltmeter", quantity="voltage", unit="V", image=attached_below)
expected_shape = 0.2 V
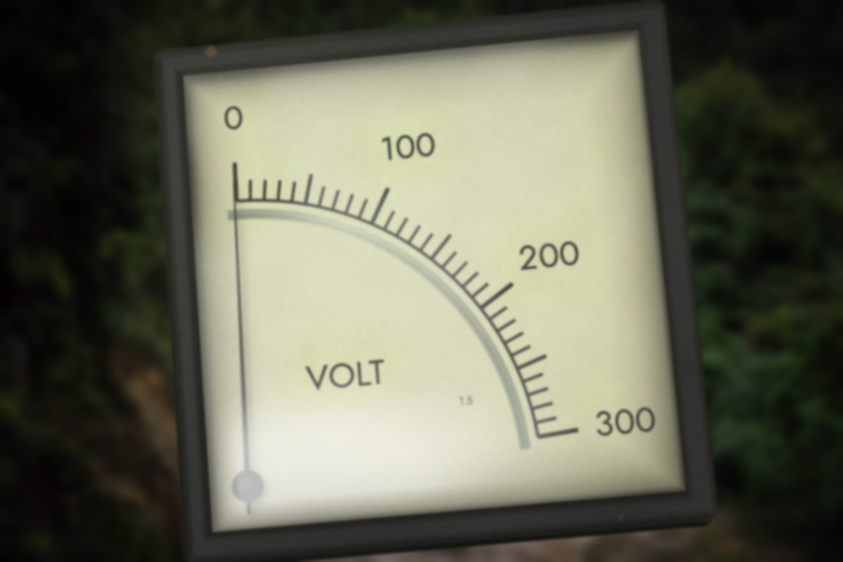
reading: 0 V
